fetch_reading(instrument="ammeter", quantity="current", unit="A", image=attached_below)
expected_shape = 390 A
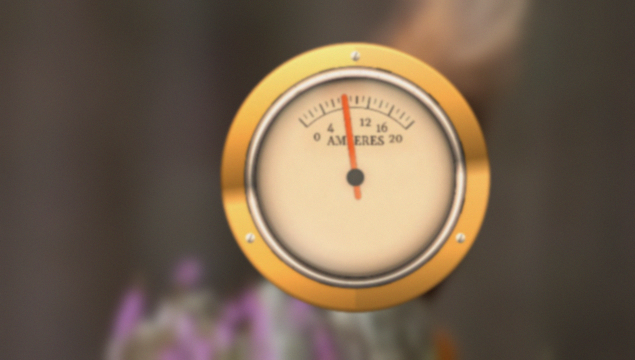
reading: 8 A
